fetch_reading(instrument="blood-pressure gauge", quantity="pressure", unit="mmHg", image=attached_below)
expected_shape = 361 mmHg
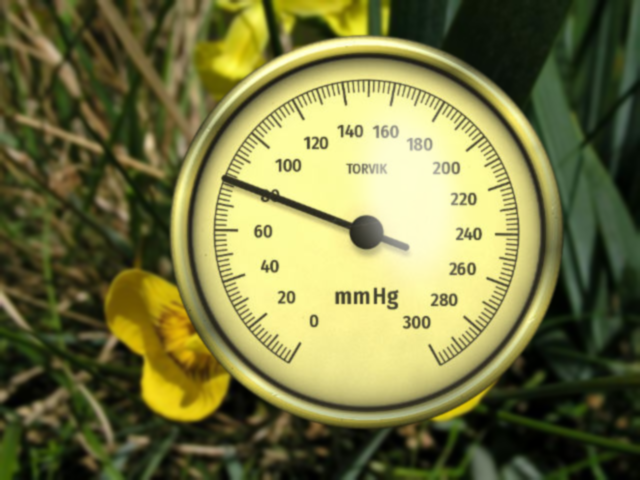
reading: 80 mmHg
